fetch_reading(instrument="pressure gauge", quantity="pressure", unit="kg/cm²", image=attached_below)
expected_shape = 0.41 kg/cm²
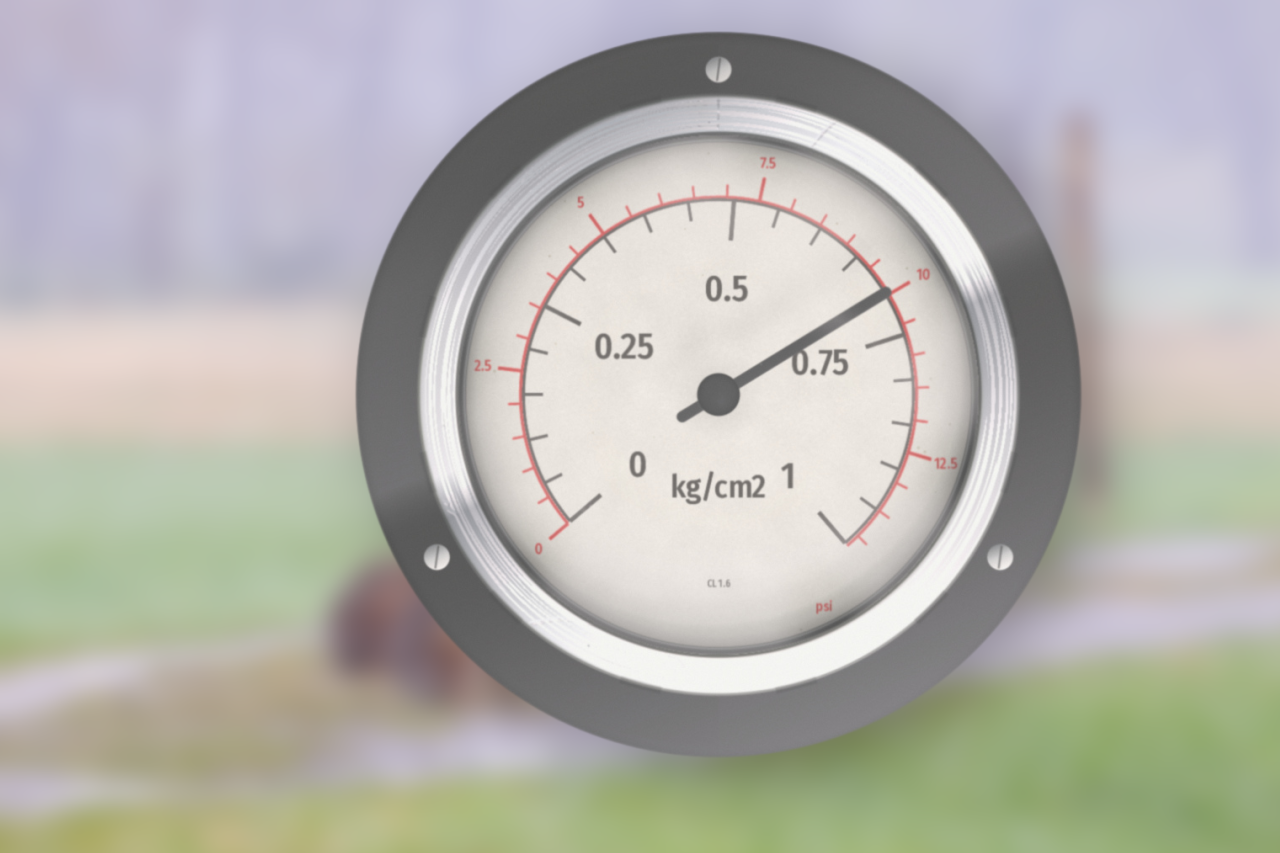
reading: 0.7 kg/cm²
